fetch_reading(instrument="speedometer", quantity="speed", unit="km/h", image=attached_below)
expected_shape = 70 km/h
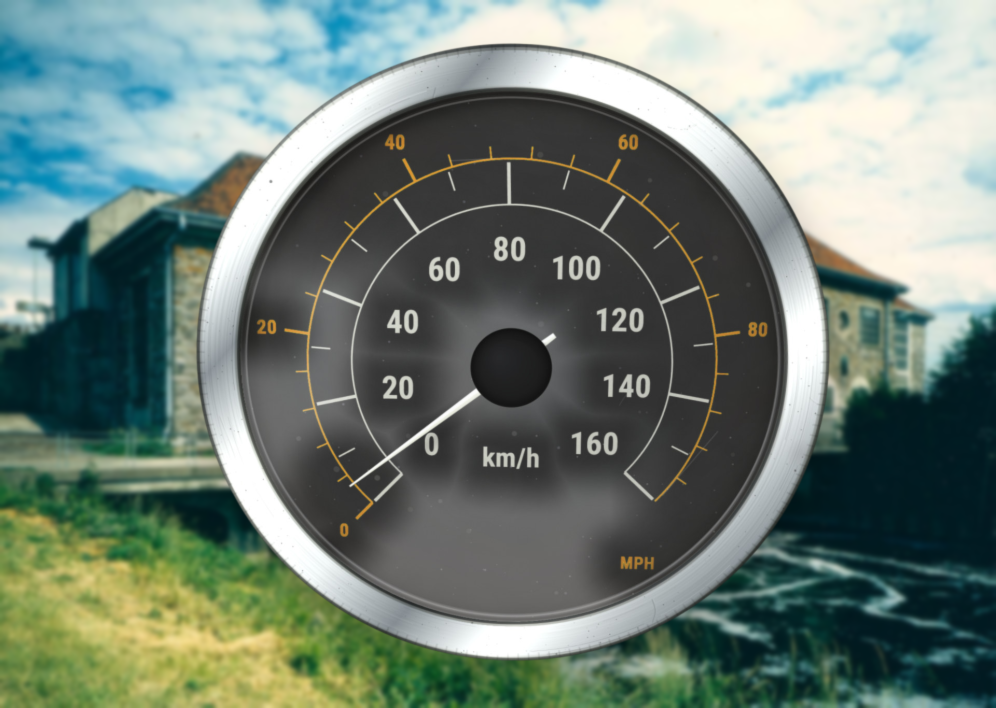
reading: 5 km/h
